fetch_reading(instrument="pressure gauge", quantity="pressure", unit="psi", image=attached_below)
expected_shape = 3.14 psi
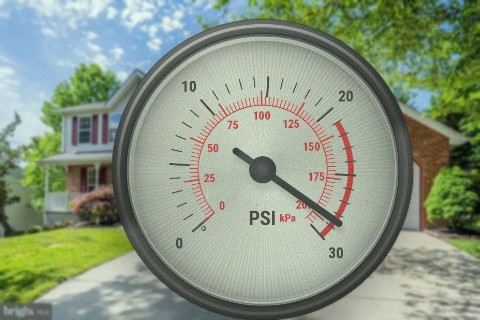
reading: 28.5 psi
